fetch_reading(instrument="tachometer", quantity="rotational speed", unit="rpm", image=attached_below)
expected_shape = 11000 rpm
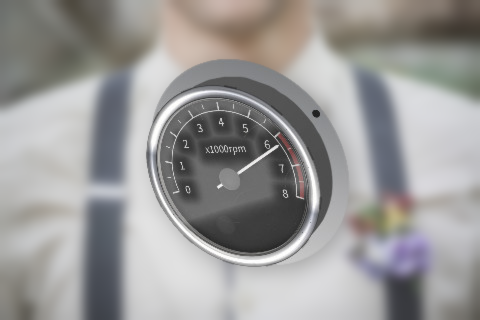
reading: 6250 rpm
